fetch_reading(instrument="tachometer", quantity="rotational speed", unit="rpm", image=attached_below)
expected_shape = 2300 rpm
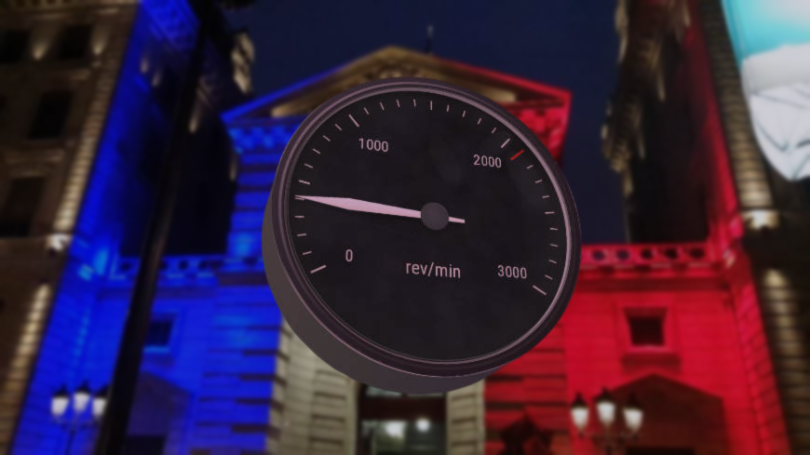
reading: 400 rpm
